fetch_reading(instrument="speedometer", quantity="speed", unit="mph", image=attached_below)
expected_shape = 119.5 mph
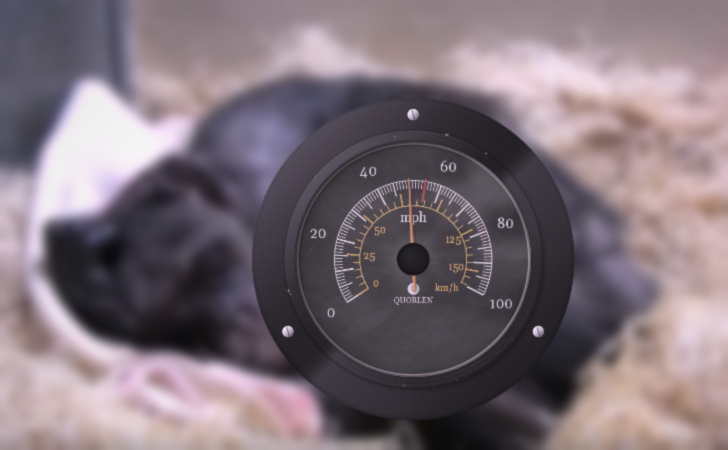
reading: 50 mph
